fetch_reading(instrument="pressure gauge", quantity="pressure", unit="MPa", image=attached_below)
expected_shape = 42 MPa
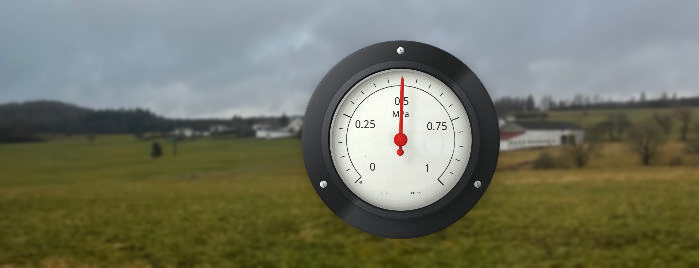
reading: 0.5 MPa
